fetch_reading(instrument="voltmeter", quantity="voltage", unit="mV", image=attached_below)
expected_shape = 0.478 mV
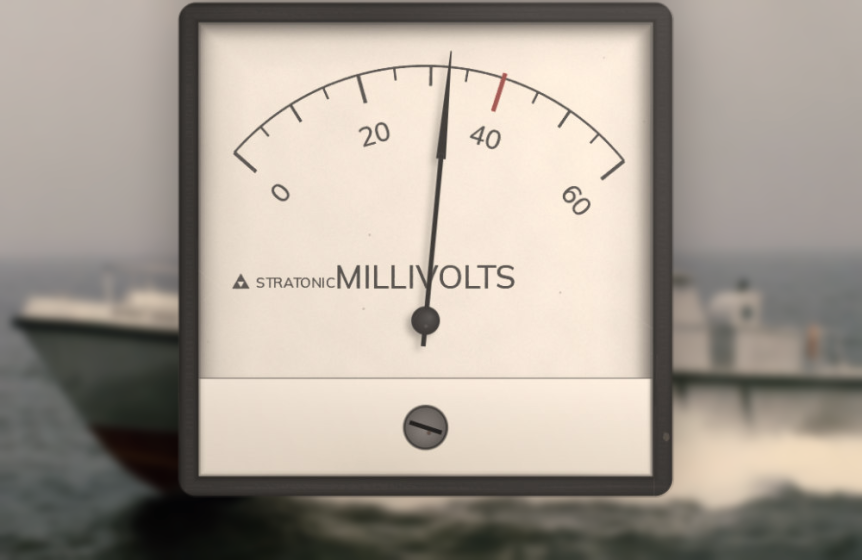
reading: 32.5 mV
